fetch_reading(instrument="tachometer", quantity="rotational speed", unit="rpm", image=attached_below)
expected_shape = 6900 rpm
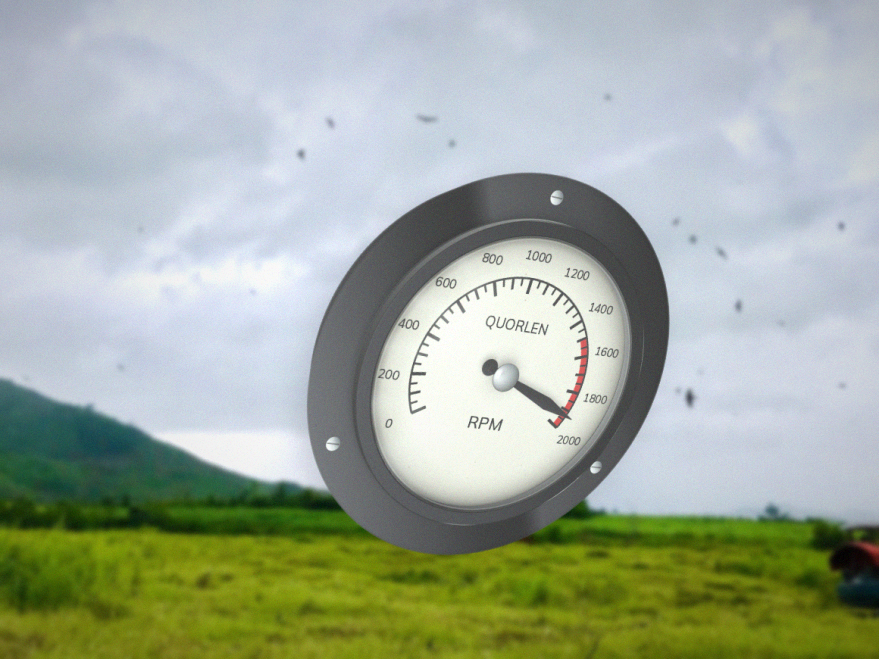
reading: 1925 rpm
